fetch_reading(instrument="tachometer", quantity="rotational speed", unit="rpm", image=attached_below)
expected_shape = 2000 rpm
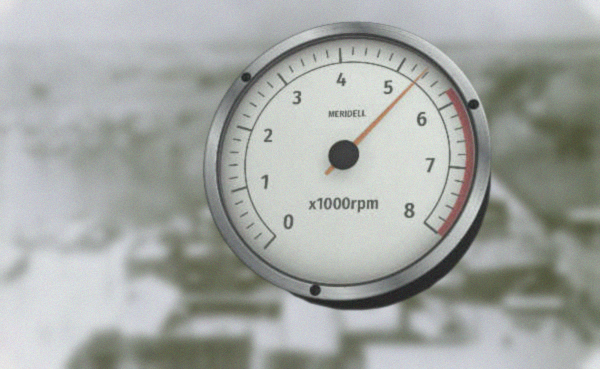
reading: 5400 rpm
